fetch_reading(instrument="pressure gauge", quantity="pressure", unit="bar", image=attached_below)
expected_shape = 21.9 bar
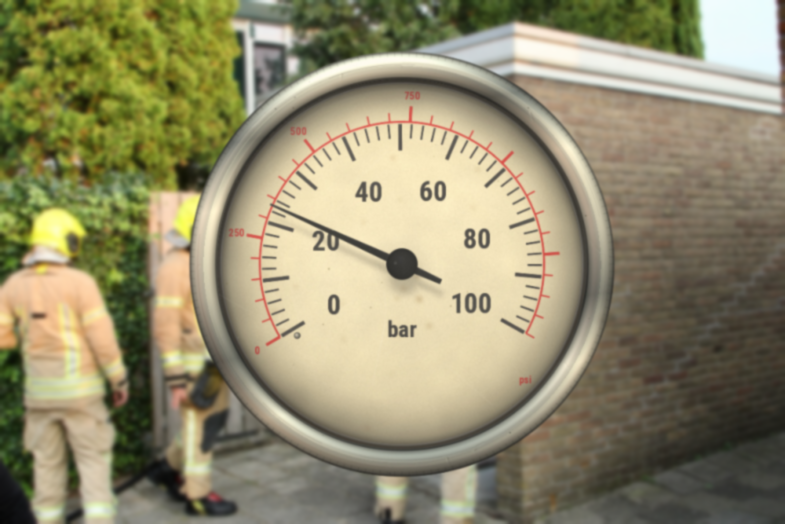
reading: 23 bar
